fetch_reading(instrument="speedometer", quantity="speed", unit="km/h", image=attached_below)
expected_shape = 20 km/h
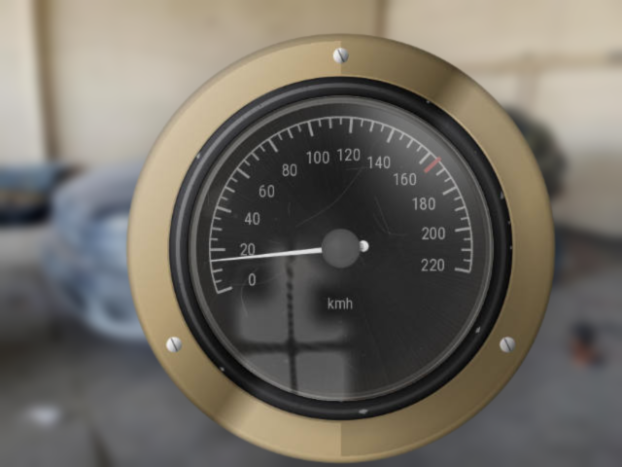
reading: 15 km/h
